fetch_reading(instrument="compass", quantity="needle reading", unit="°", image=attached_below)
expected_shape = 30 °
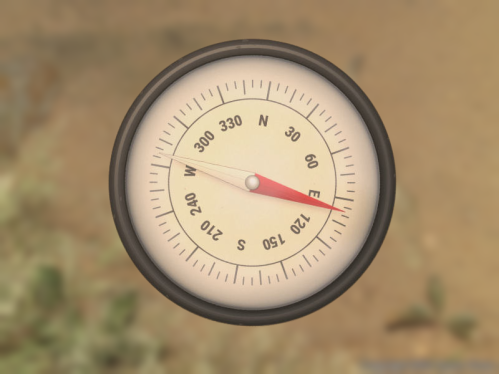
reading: 97.5 °
